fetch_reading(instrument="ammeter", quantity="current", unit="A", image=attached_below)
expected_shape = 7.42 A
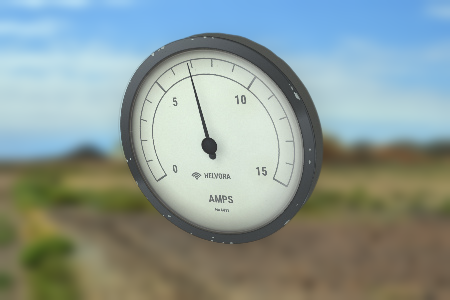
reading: 7 A
